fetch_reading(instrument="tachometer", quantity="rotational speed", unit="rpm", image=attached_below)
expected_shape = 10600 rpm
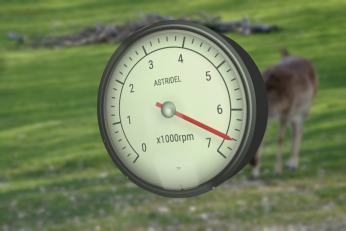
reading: 6600 rpm
